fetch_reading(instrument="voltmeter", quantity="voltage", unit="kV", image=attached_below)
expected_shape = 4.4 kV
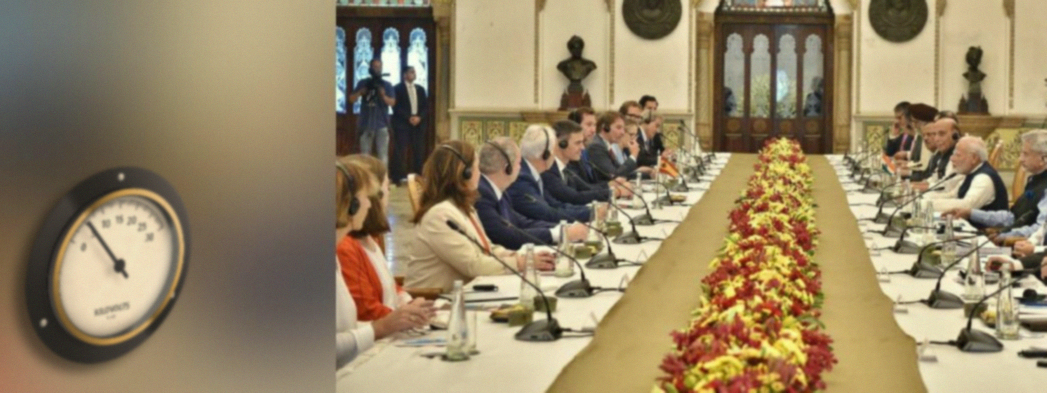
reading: 5 kV
